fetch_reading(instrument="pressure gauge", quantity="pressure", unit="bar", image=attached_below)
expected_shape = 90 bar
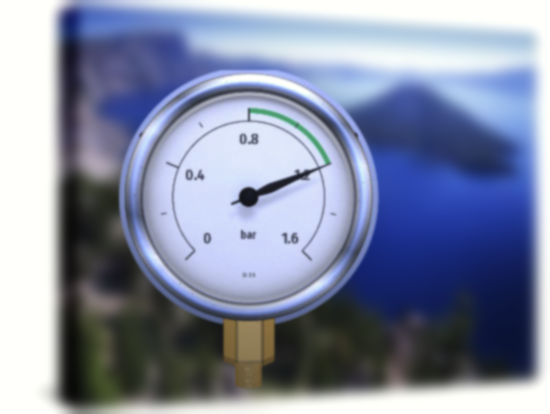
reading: 1.2 bar
